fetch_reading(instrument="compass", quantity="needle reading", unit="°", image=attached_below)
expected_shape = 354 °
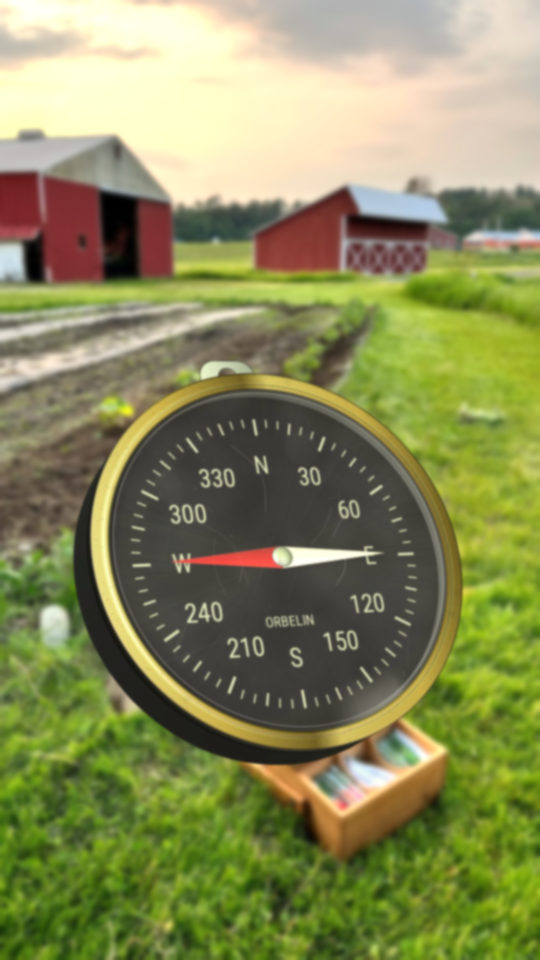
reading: 270 °
